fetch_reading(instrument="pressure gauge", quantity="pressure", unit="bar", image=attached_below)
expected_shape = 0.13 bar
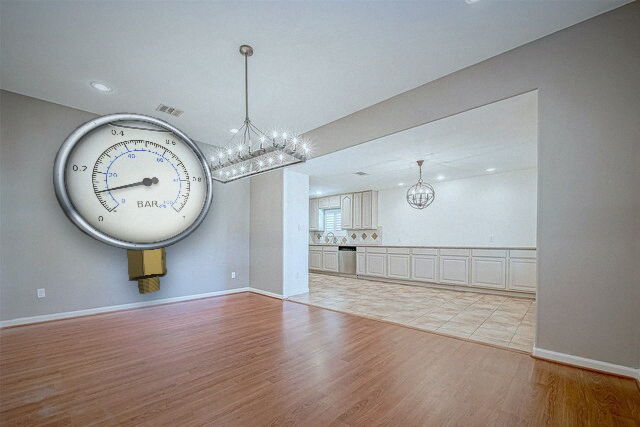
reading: 0.1 bar
